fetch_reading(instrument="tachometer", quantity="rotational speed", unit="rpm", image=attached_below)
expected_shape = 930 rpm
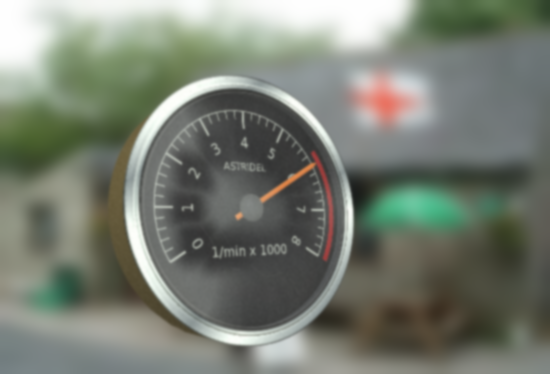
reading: 6000 rpm
